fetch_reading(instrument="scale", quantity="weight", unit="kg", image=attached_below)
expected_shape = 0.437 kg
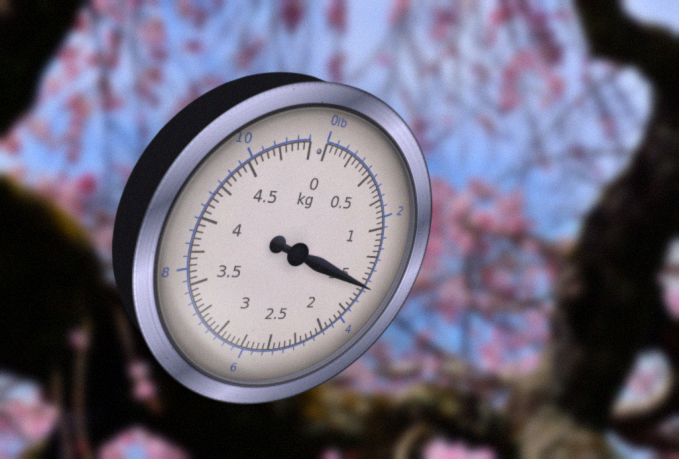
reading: 1.5 kg
